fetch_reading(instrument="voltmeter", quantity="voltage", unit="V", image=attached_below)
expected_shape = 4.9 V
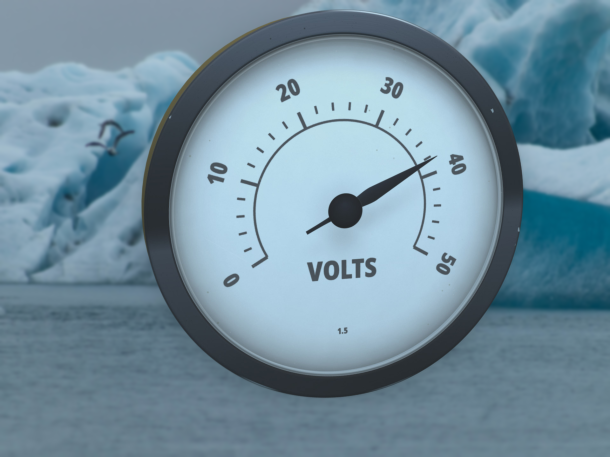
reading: 38 V
